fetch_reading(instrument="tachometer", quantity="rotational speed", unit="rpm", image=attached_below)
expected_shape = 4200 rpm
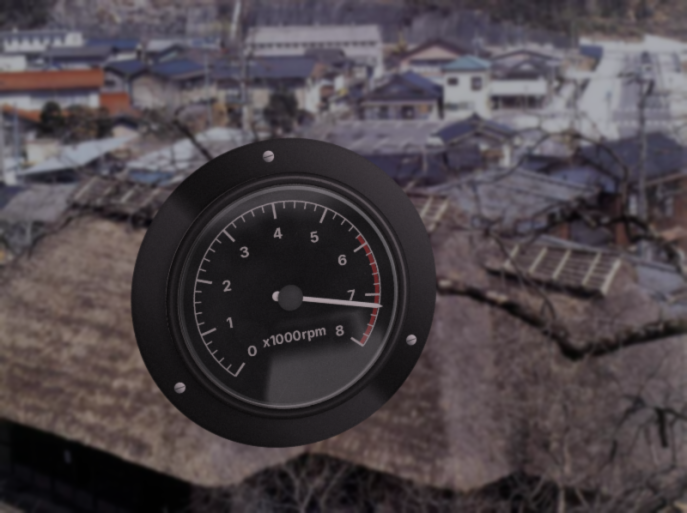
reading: 7200 rpm
